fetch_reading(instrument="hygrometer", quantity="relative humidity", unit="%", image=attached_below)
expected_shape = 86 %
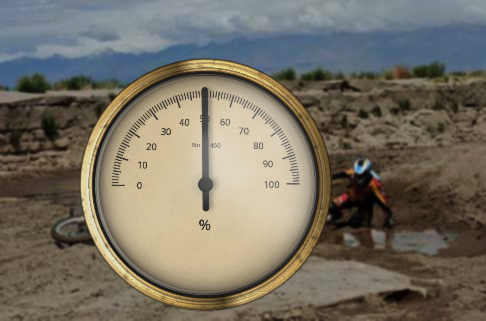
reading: 50 %
